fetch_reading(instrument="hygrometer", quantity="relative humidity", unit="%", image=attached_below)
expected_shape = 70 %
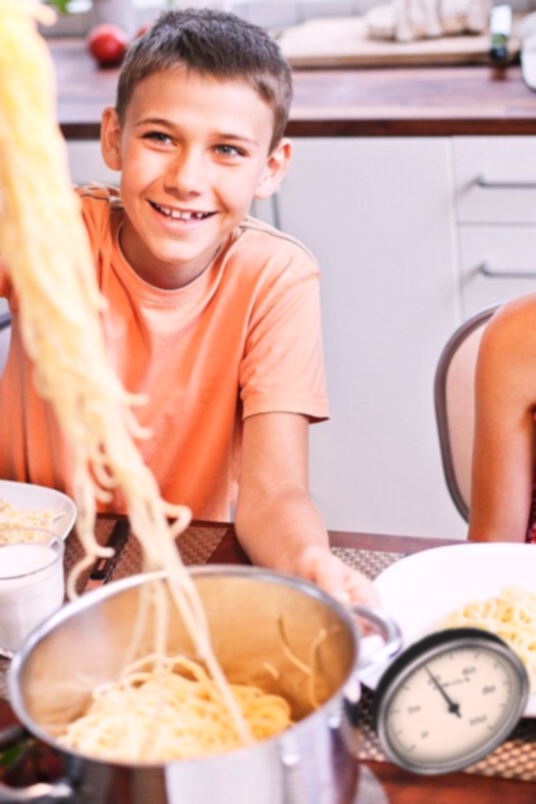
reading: 40 %
